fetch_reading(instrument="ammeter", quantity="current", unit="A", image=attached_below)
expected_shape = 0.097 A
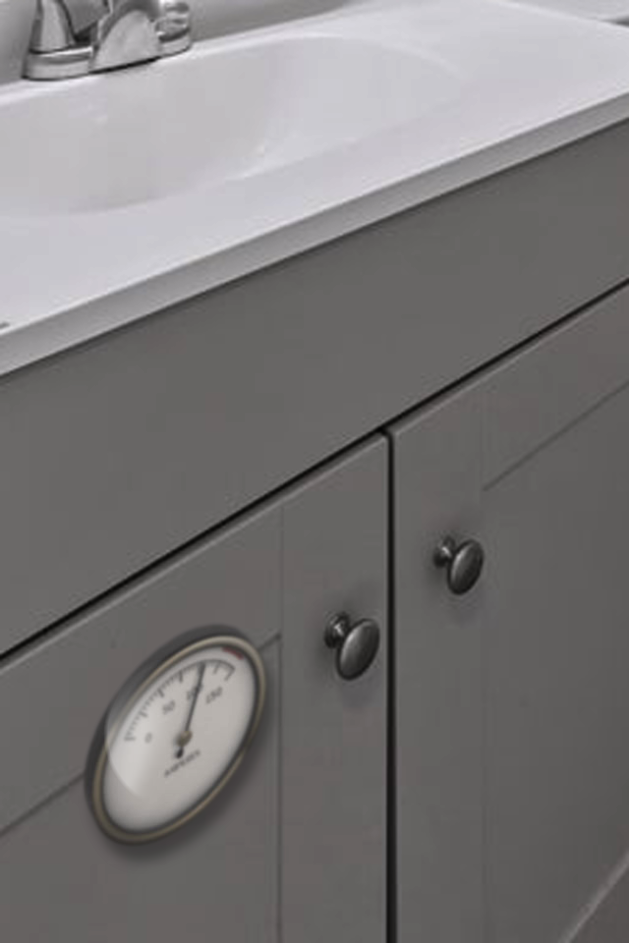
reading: 100 A
